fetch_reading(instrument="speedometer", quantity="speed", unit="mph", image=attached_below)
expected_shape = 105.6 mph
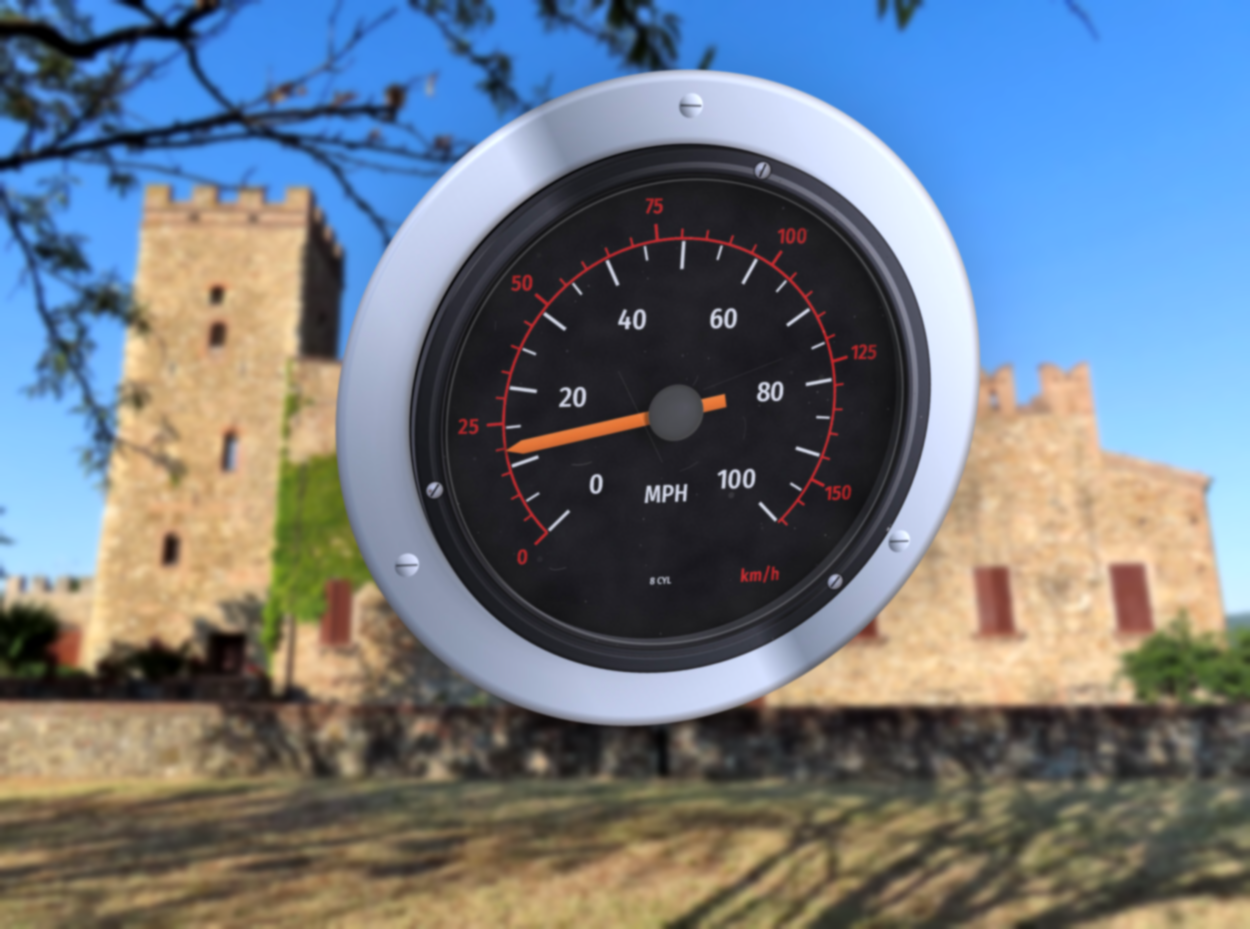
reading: 12.5 mph
